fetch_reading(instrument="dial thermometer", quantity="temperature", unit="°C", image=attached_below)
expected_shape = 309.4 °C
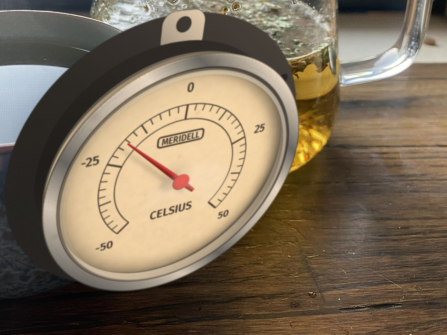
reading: -17.5 °C
